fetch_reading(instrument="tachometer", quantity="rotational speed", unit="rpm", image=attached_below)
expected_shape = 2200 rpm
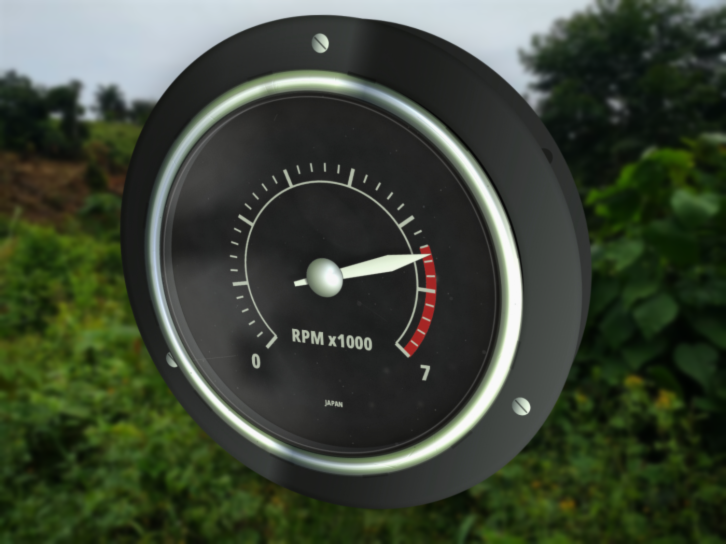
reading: 5500 rpm
